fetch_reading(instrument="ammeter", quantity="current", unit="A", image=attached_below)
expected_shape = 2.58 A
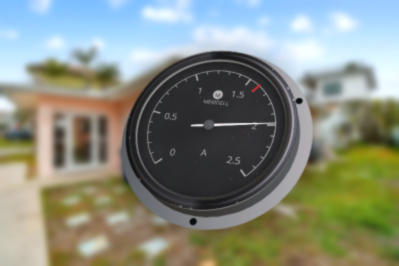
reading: 2 A
